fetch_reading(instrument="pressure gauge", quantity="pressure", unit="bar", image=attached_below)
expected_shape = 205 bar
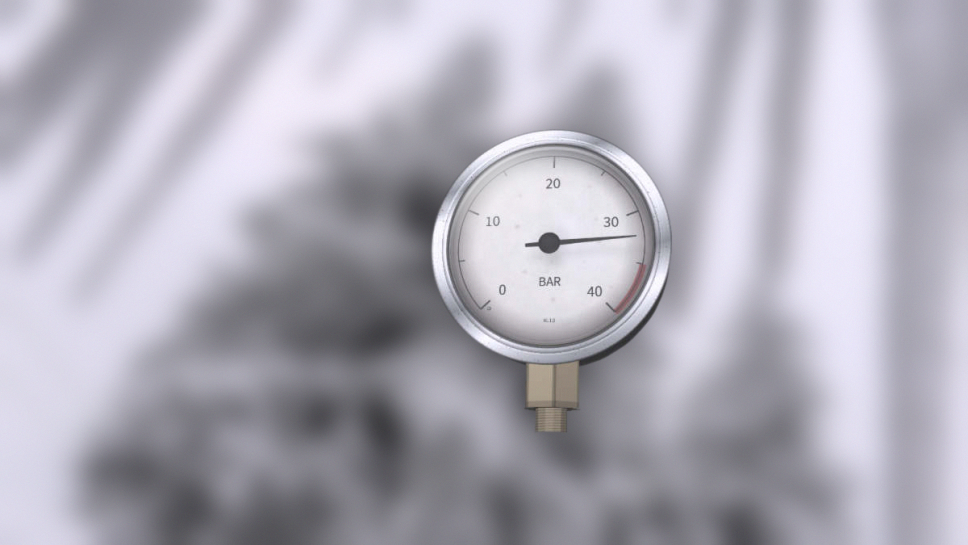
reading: 32.5 bar
